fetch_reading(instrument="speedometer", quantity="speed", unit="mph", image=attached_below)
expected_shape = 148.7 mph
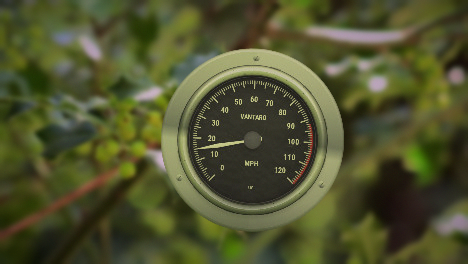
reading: 15 mph
